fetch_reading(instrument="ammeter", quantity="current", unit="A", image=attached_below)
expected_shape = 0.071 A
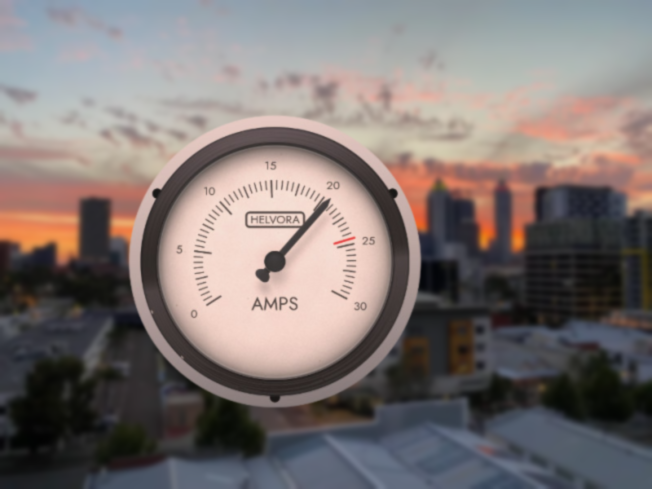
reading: 20.5 A
